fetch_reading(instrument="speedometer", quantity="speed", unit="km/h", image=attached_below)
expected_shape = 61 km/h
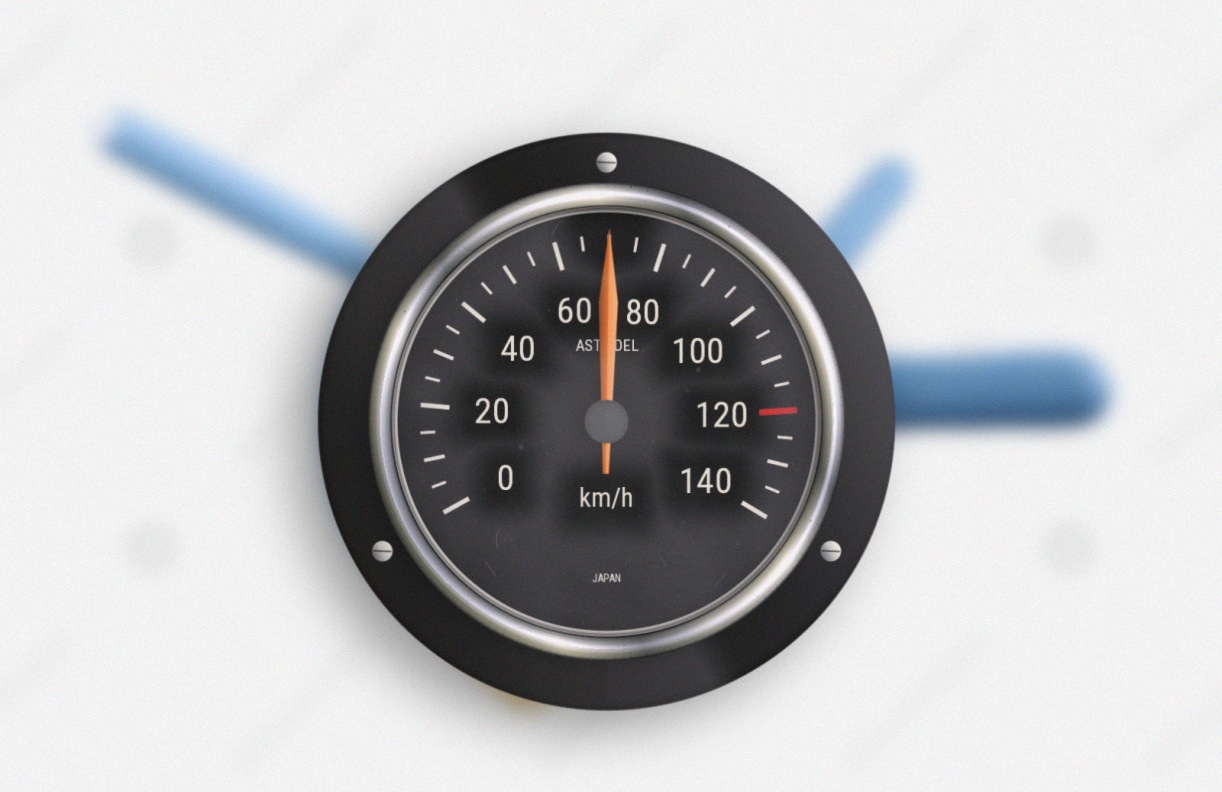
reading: 70 km/h
